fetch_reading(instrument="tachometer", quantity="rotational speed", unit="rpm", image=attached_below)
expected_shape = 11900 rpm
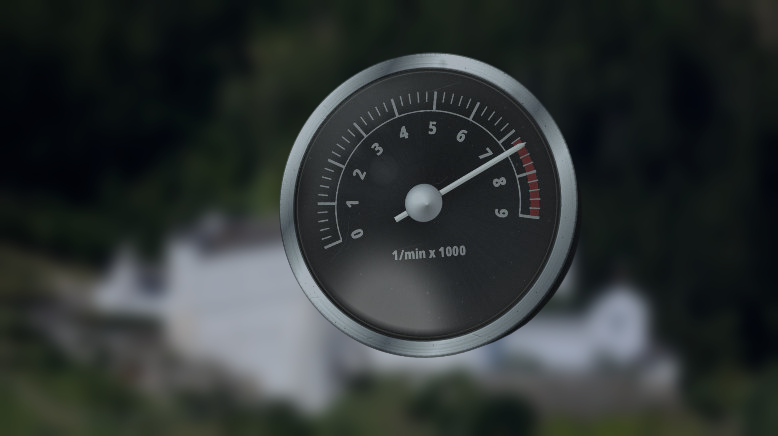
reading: 7400 rpm
